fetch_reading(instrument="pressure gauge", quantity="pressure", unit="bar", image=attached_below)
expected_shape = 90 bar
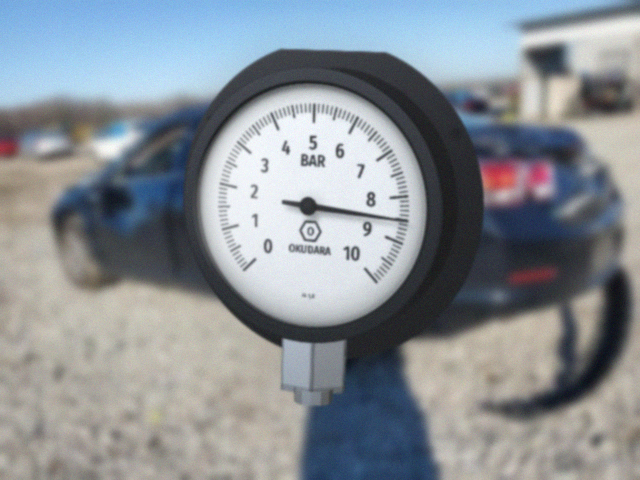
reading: 8.5 bar
